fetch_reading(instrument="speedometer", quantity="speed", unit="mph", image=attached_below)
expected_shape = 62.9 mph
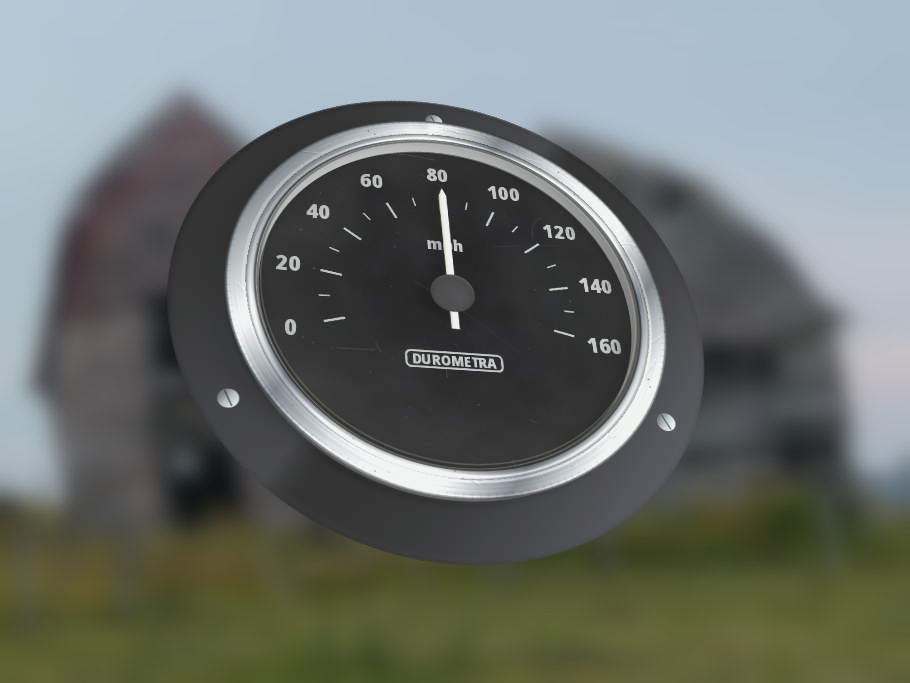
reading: 80 mph
